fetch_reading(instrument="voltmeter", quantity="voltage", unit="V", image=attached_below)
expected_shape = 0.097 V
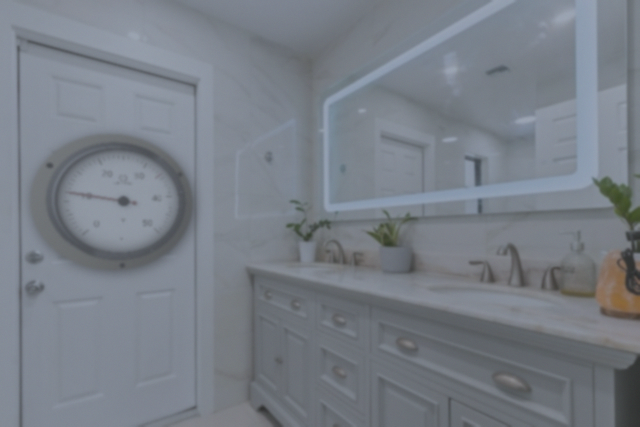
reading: 10 V
